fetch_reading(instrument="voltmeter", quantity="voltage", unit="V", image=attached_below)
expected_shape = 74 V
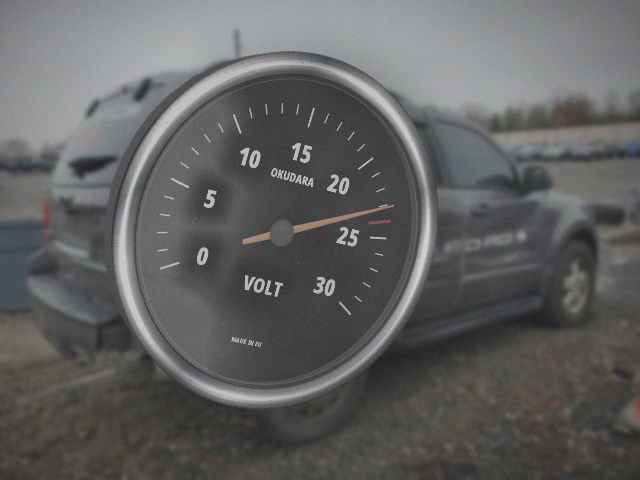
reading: 23 V
